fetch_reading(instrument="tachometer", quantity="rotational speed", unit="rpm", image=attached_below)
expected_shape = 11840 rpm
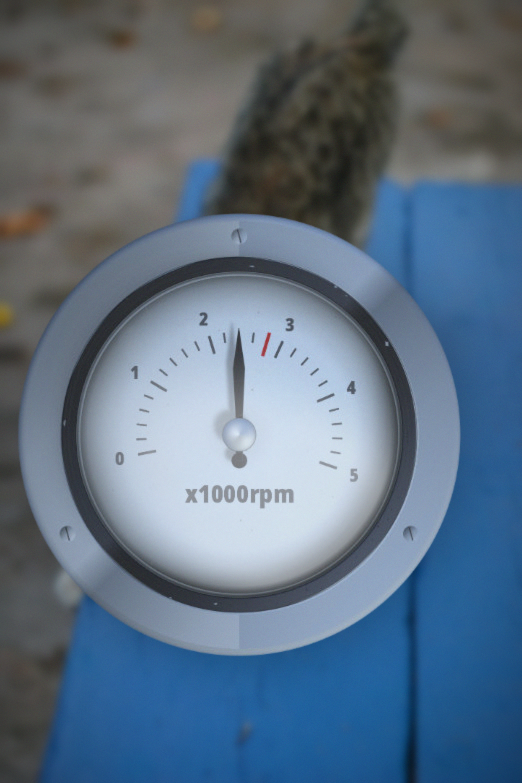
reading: 2400 rpm
